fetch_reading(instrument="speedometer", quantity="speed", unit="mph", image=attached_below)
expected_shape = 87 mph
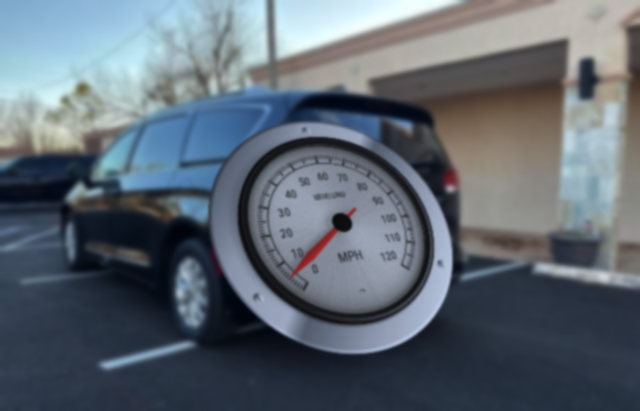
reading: 5 mph
